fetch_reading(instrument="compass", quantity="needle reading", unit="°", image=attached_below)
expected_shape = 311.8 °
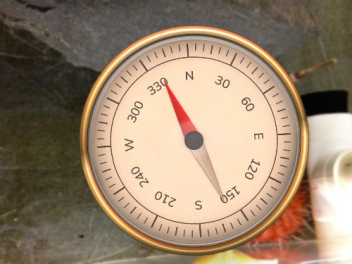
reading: 337.5 °
